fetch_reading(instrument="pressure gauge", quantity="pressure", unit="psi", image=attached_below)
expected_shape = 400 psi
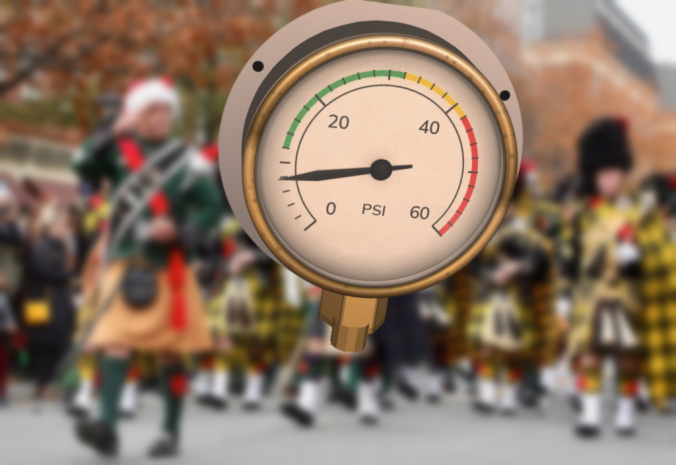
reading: 8 psi
